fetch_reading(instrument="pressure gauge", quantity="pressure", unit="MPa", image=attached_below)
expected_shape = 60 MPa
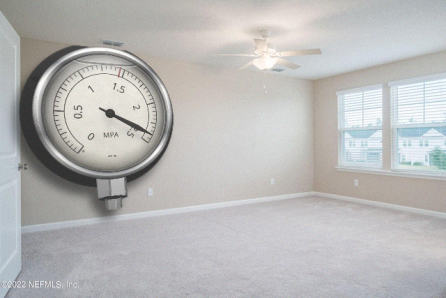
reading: 2.4 MPa
